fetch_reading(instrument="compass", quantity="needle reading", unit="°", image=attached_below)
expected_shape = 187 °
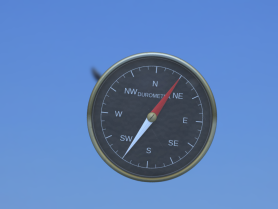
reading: 30 °
